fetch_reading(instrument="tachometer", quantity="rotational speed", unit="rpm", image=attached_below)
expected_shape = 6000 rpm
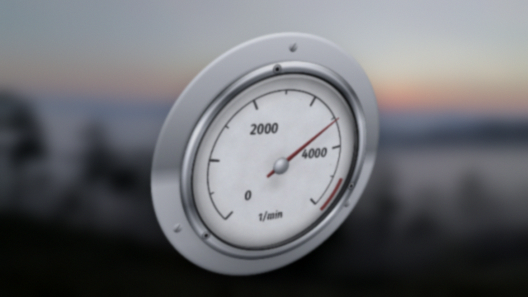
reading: 3500 rpm
